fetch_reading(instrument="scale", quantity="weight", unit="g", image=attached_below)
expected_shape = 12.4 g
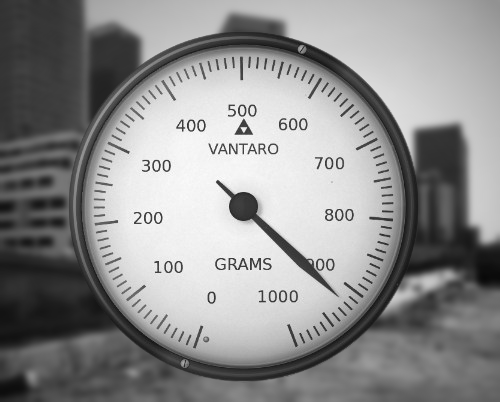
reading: 920 g
